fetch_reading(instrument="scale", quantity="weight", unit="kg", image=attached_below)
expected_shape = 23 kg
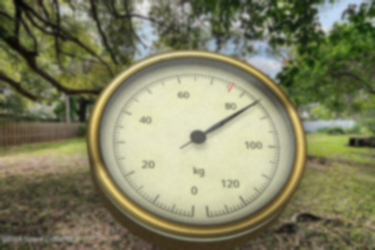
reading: 85 kg
